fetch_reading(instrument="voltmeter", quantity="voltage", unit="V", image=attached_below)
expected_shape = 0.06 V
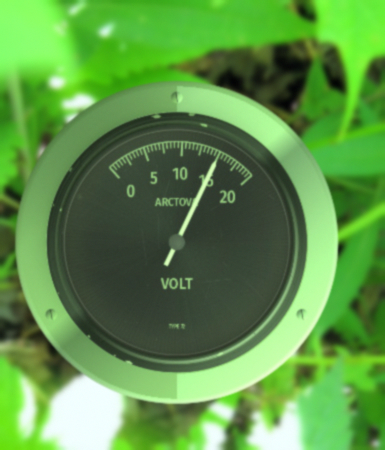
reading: 15 V
